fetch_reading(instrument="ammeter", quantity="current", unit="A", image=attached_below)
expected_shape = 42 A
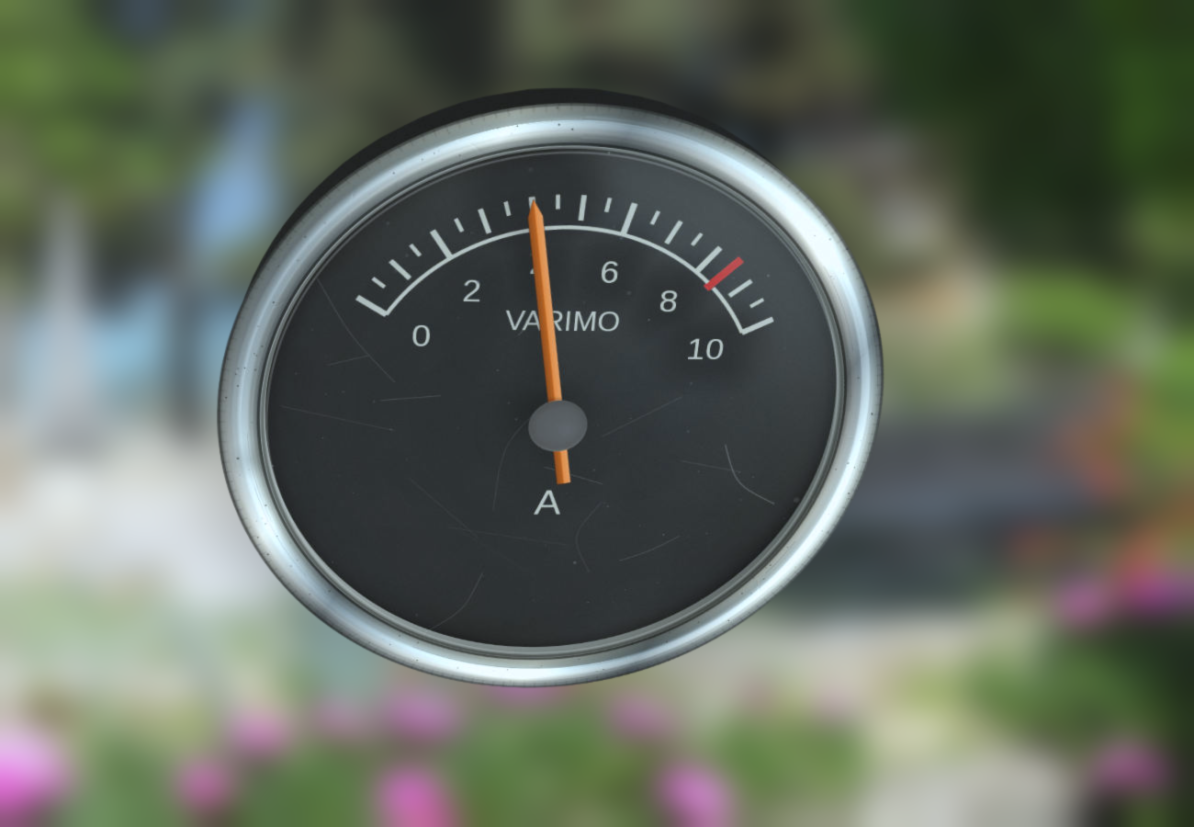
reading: 4 A
